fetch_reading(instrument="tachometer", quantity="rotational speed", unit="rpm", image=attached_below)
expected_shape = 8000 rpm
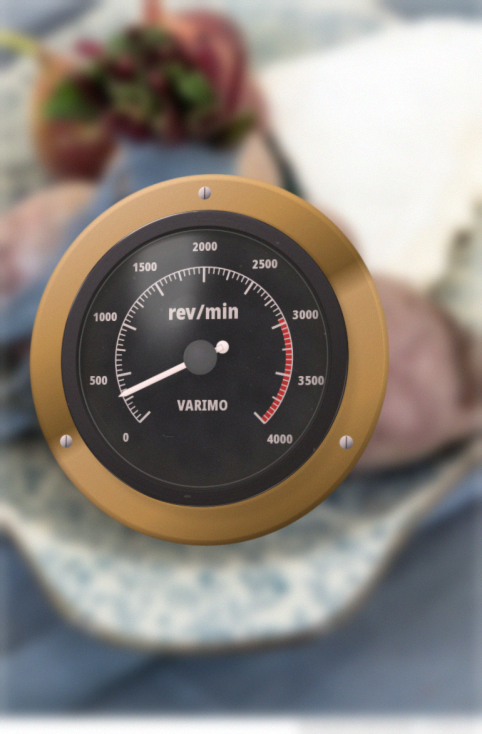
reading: 300 rpm
